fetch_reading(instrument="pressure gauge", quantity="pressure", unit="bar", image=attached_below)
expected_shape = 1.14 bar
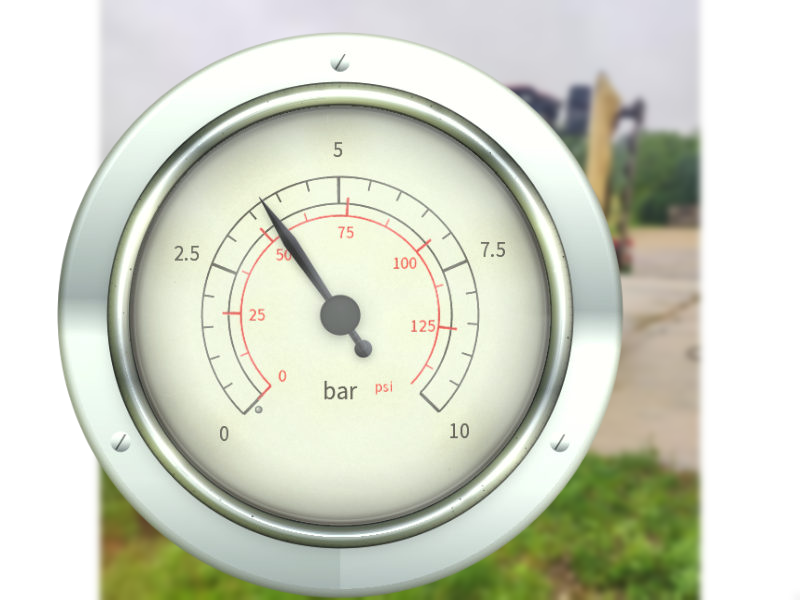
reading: 3.75 bar
